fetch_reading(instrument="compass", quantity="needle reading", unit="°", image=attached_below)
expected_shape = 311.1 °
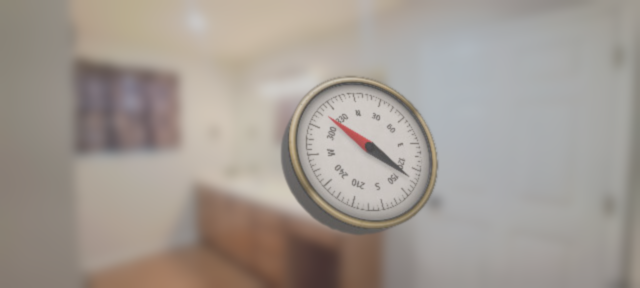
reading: 315 °
